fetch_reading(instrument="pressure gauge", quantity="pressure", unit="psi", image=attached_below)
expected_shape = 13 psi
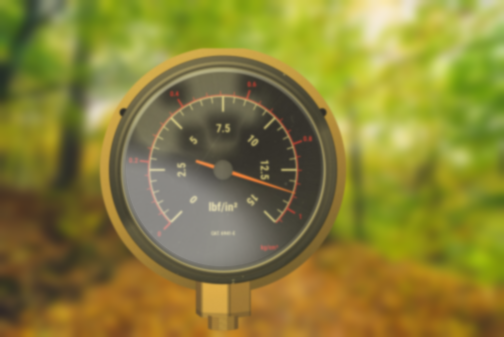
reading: 13.5 psi
